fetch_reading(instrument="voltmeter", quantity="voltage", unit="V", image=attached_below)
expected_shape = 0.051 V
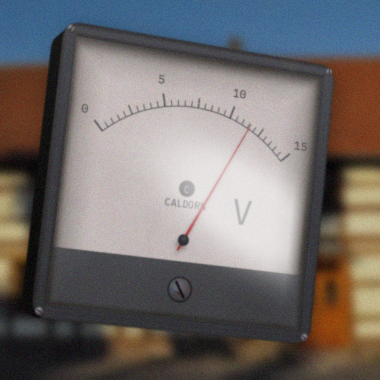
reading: 11.5 V
